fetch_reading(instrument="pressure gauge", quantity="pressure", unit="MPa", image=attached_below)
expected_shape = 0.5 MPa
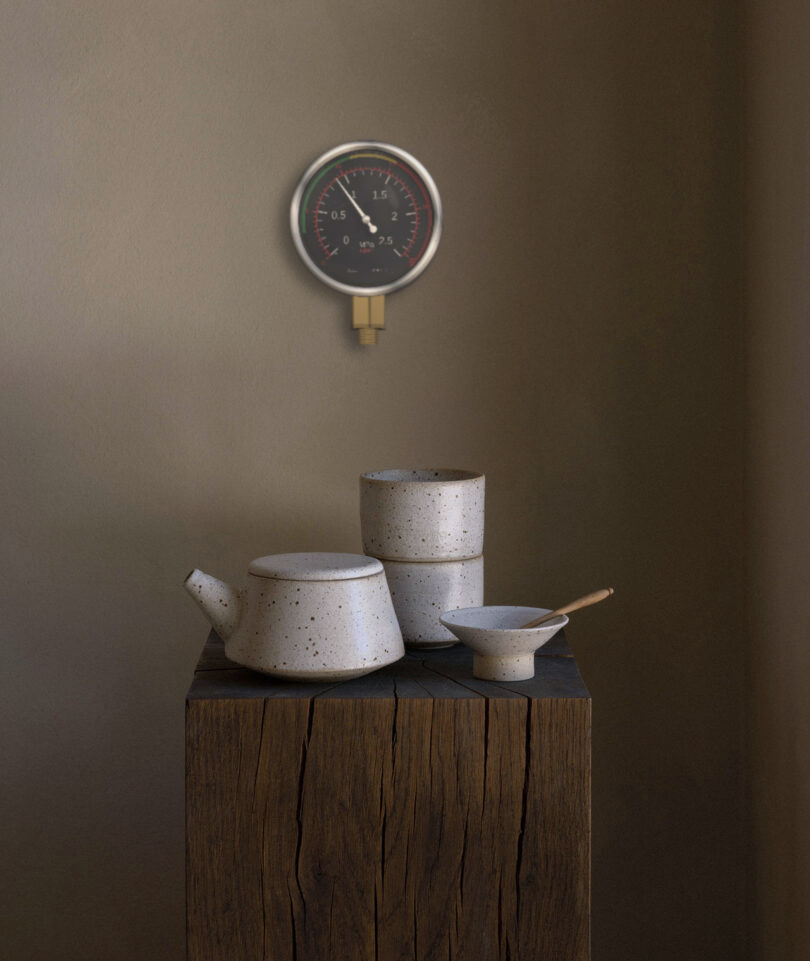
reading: 0.9 MPa
